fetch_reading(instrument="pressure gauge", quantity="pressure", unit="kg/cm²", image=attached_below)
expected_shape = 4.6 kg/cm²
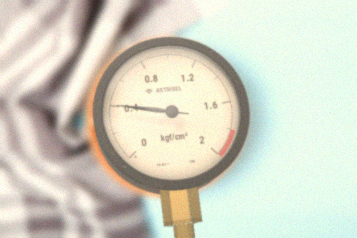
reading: 0.4 kg/cm²
